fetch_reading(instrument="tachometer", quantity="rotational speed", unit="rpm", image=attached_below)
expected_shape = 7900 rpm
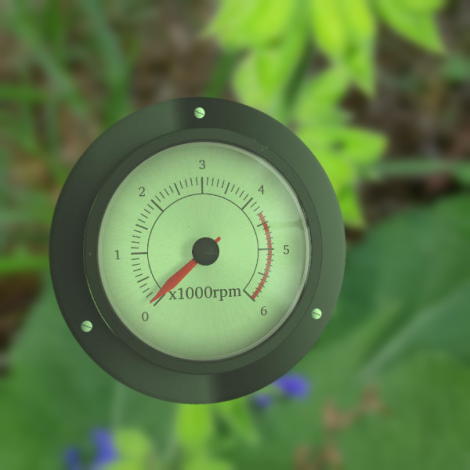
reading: 100 rpm
